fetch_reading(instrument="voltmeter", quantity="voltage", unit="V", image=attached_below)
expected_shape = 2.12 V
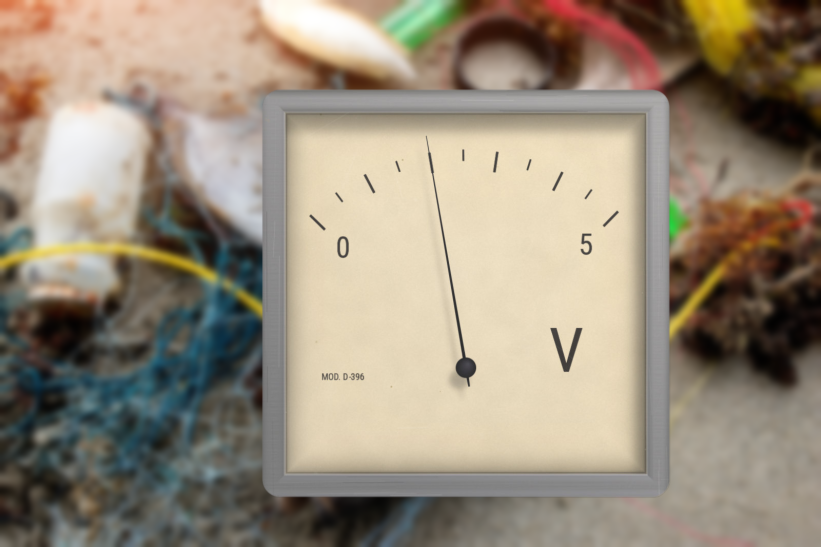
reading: 2 V
